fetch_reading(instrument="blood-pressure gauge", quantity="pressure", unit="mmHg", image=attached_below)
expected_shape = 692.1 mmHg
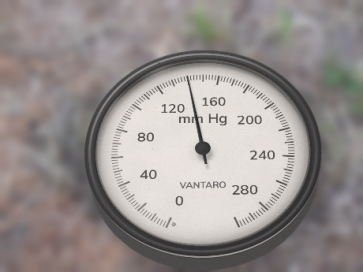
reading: 140 mmHg
